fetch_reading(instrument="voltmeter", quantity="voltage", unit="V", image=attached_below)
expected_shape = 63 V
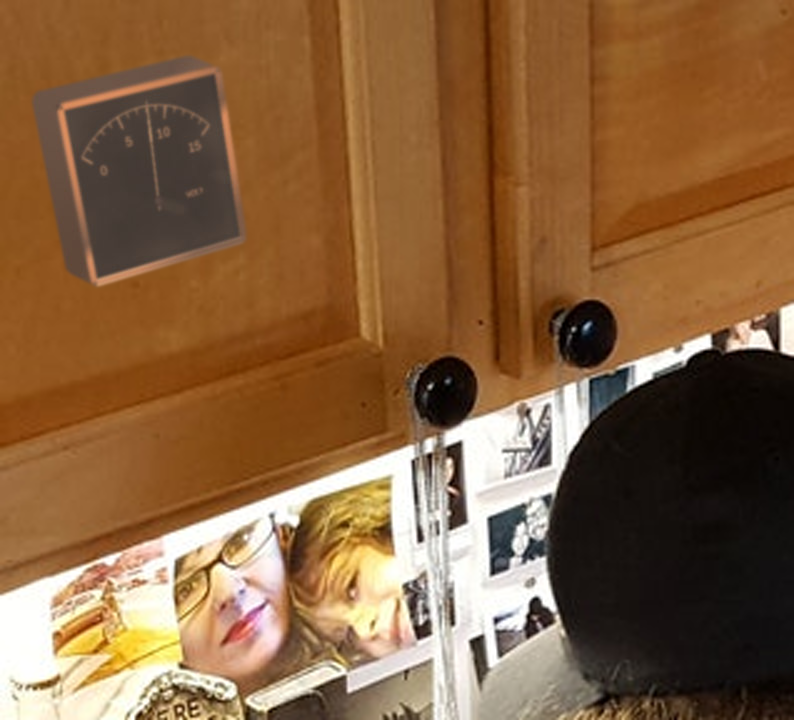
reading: 8 V
